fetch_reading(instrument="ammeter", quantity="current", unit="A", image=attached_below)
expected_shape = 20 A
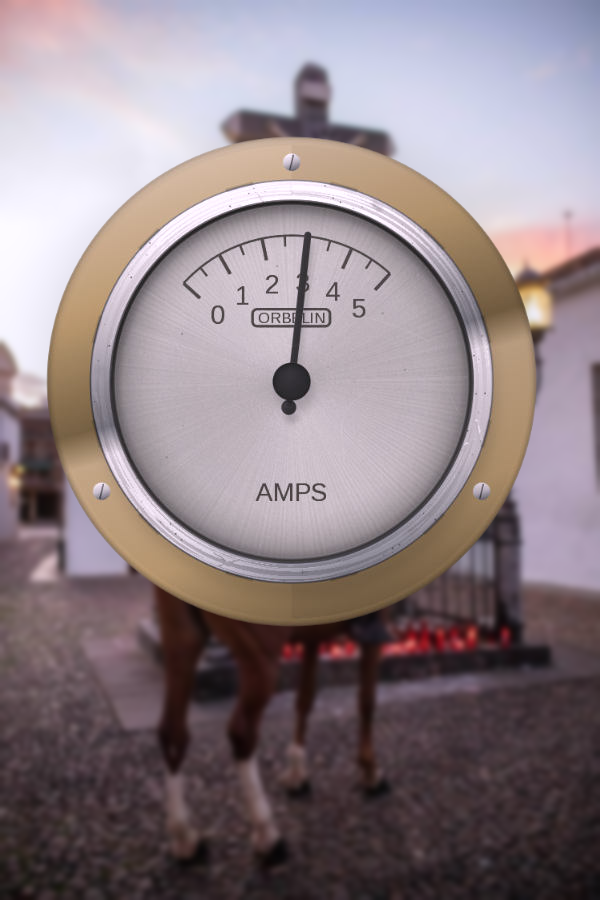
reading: 3 A
